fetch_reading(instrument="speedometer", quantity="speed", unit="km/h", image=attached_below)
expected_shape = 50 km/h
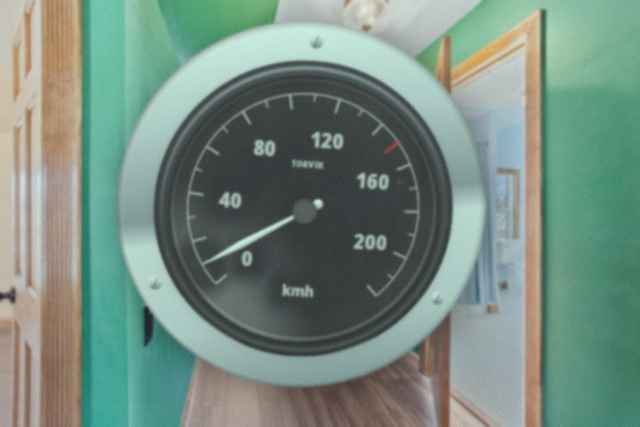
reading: 10 km/h
